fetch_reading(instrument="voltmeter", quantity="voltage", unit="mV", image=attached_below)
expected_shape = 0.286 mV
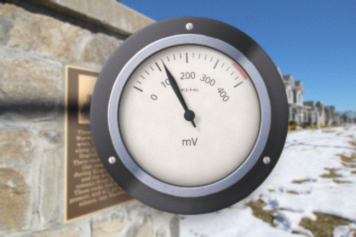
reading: 120 mV
